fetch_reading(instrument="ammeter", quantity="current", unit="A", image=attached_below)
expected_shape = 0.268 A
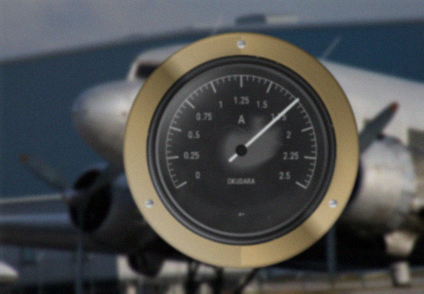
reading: 1.75 A
